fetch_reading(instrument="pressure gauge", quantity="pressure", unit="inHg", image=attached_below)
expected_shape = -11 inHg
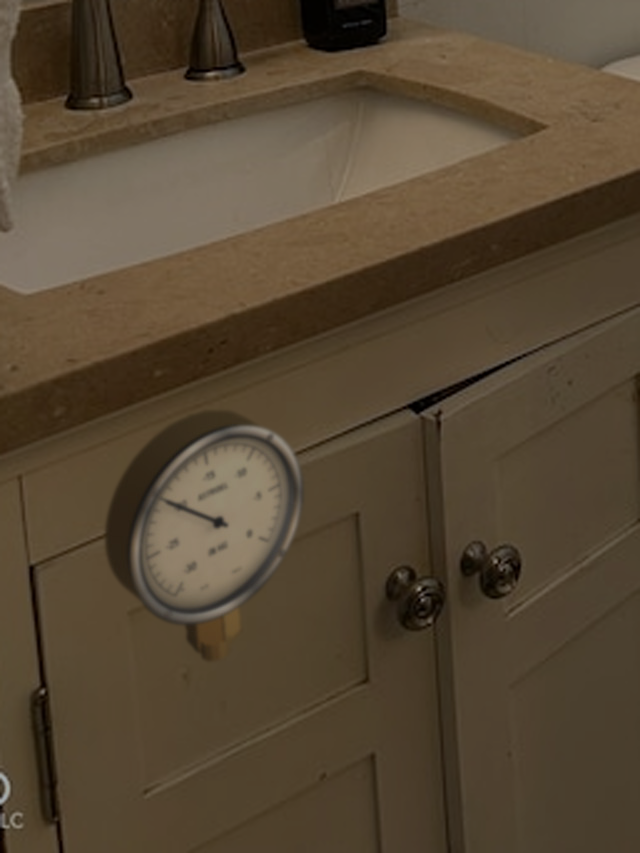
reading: -20 inHg
